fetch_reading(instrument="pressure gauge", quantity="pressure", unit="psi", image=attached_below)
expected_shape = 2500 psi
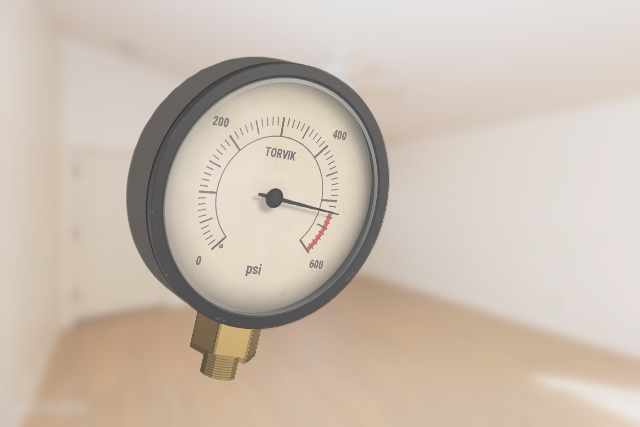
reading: 520 psi
